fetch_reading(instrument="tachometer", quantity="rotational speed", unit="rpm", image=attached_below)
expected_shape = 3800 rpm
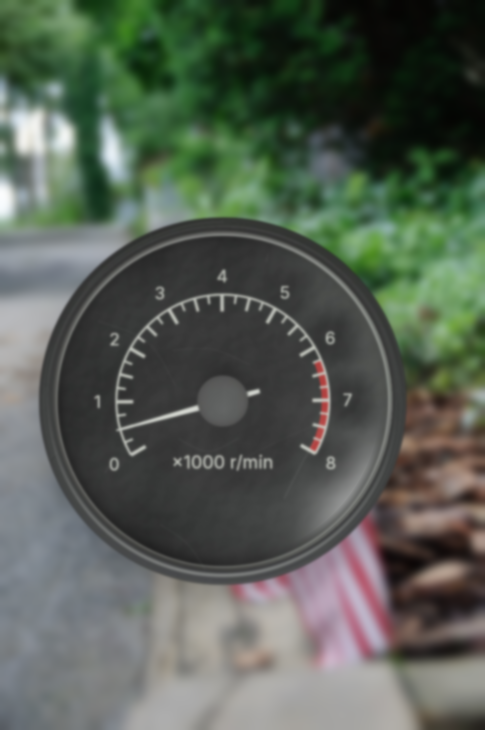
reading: 500 rpm
